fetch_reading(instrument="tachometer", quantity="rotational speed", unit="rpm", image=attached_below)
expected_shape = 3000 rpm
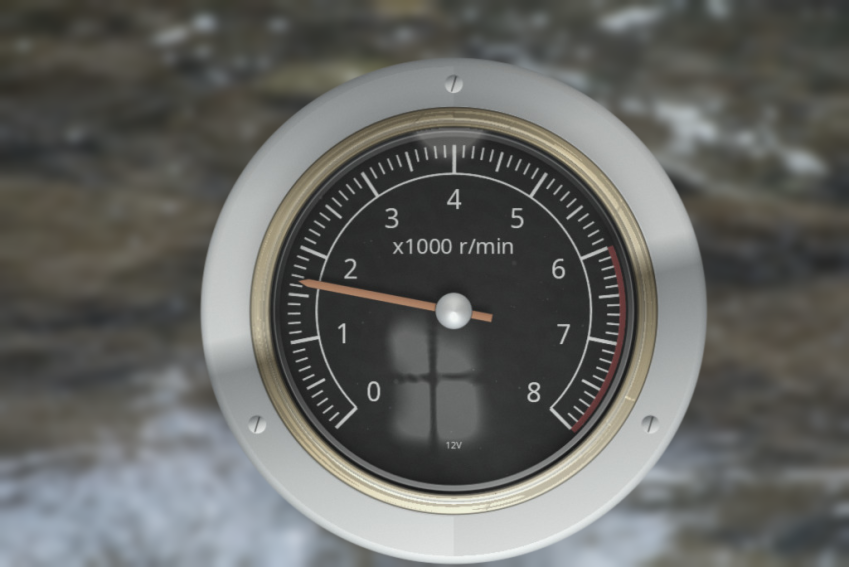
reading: 1650 rpm
